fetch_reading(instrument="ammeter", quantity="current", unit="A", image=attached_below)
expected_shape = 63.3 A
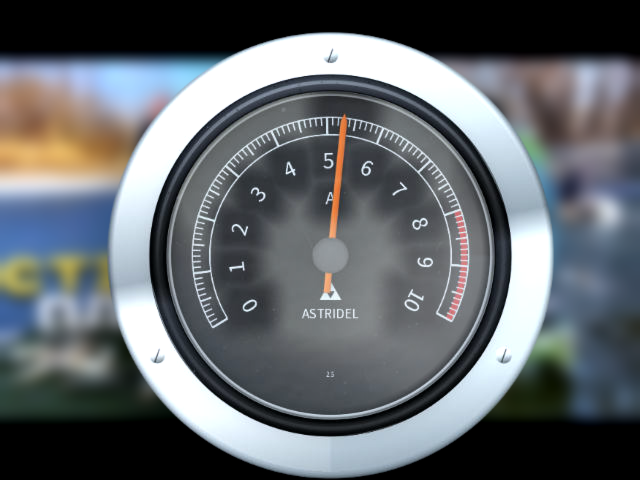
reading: 5.3 A
